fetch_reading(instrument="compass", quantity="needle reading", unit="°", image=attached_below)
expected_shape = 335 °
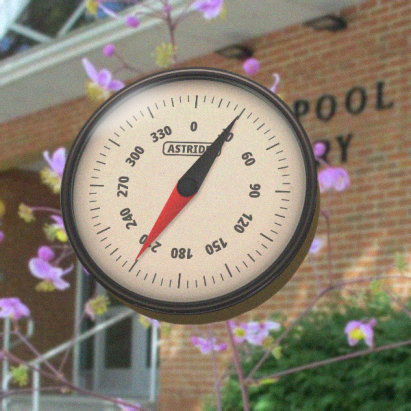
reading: 210 °
